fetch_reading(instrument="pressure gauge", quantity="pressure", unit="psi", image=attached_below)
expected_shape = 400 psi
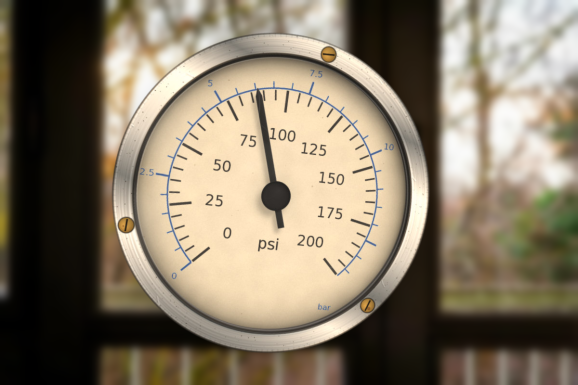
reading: 87.5 psi
